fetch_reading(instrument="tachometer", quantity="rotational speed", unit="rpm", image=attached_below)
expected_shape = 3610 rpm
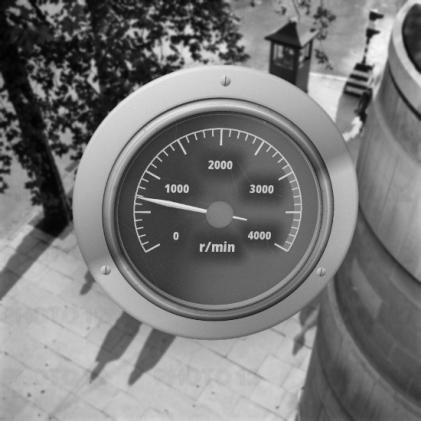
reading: 700 rpm
